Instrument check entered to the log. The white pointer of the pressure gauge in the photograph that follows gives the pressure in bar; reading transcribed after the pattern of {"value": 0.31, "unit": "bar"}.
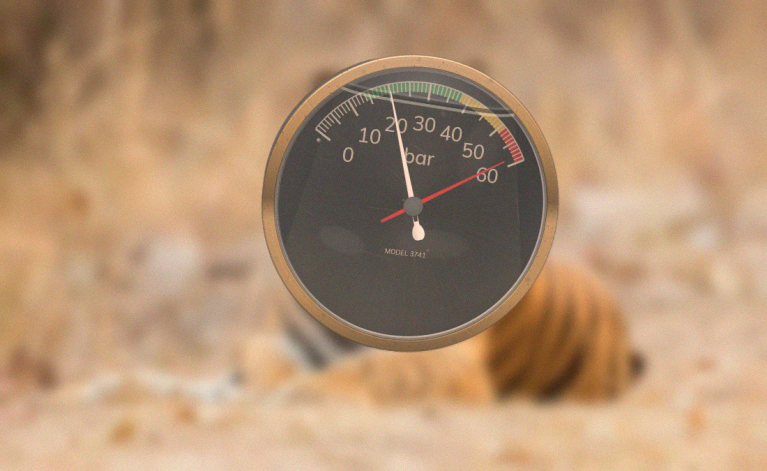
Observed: {"value": 20, "unit": "bar"}
